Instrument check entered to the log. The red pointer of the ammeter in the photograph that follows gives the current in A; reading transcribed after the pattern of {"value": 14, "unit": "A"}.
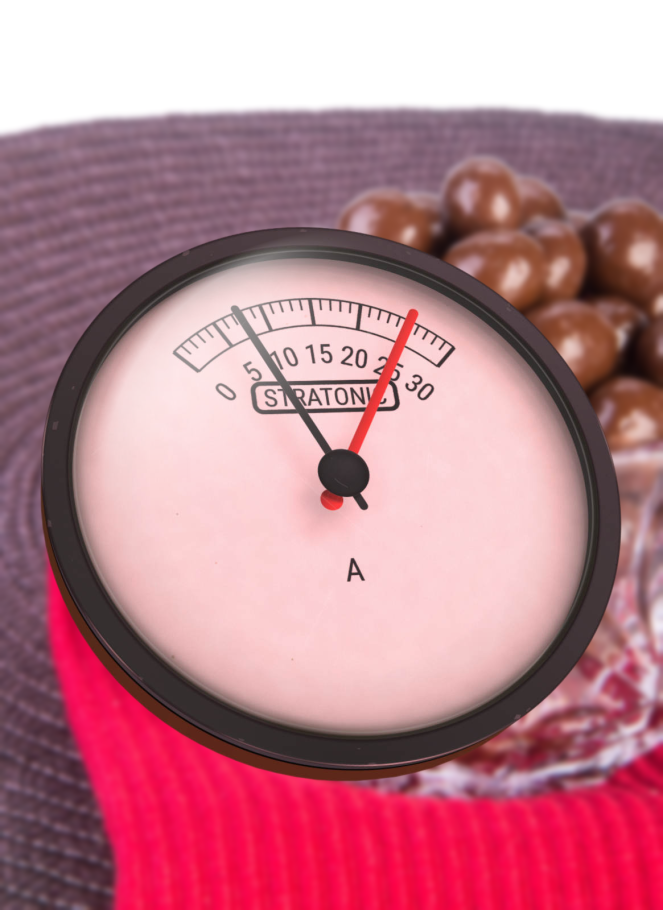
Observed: {"value": 25, "unit": "A"}
